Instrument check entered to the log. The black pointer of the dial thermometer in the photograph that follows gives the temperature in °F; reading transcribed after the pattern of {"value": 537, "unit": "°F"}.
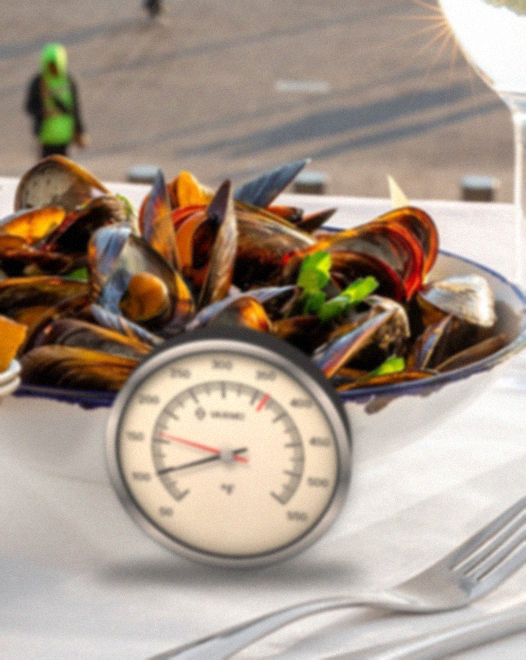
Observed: {"value": 100, "unit": "°F"}
